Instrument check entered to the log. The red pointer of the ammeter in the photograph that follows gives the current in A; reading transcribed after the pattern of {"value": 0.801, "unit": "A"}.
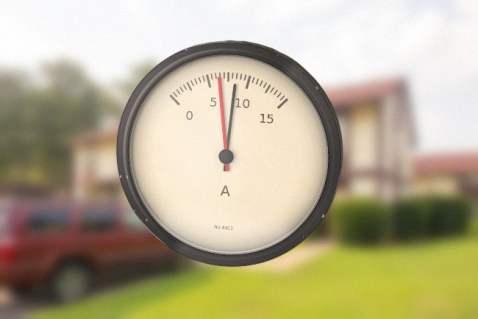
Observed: {"value": 6.5, "unit": "A"}
